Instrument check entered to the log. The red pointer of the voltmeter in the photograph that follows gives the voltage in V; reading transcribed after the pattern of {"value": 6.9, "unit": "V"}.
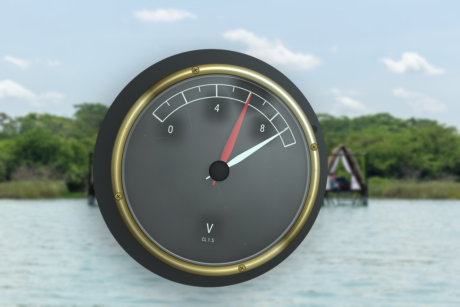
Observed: {"value": 6, "unit": "V"}
